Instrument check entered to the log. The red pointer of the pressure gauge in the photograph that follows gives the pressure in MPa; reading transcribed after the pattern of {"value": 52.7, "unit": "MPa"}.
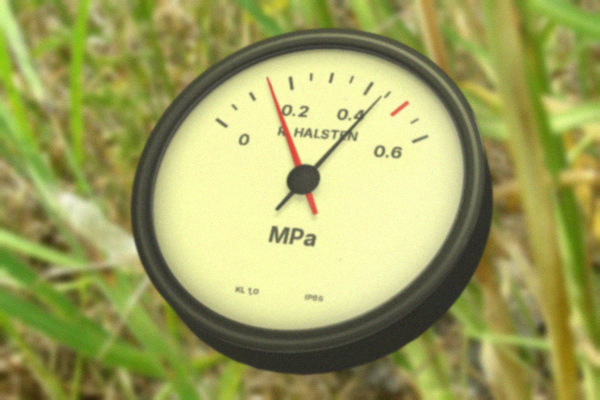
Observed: {"value": 0.15, "unit": "MPa"}
